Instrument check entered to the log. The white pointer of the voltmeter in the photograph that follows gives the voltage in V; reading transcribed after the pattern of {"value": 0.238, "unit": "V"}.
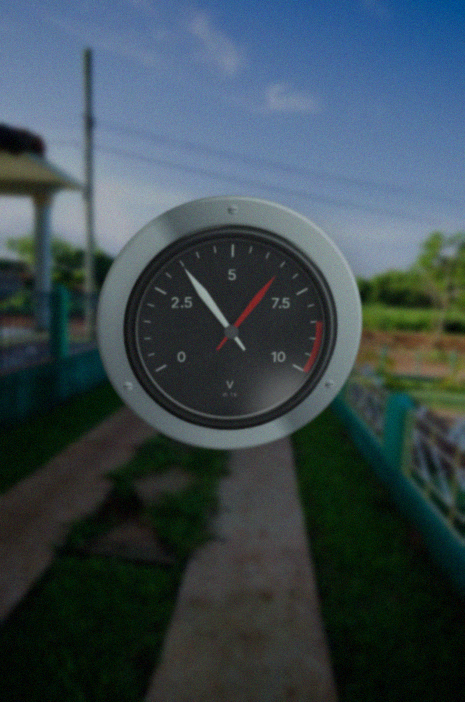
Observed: {"value": 3.5, "unit": "V"}
